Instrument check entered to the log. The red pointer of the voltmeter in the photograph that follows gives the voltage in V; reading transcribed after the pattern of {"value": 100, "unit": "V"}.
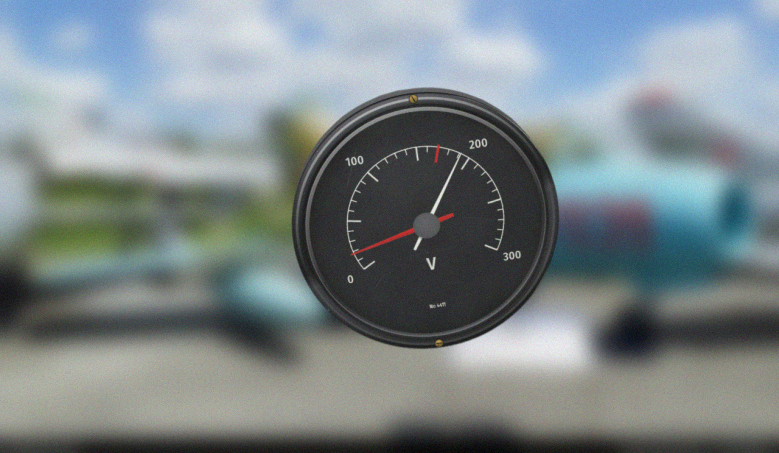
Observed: {"value": 20, "unit": "V"}
